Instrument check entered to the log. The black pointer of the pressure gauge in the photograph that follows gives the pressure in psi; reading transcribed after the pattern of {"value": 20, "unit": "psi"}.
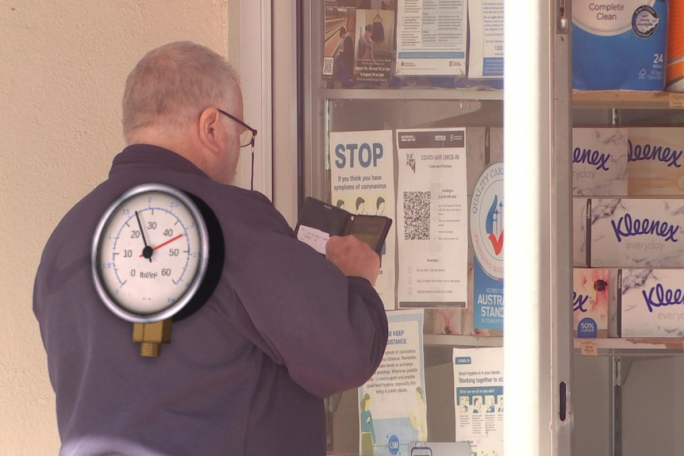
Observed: {"value": 25, "unit": "psi"}
